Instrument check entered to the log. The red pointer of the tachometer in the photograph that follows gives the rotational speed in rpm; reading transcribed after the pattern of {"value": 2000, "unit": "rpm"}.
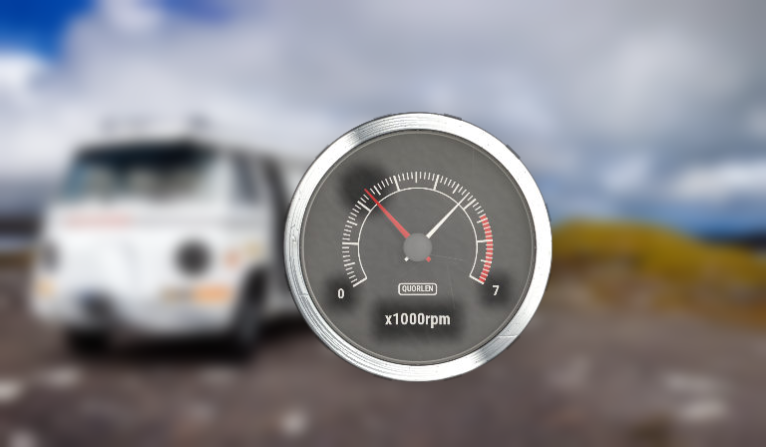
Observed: {"value": 2300, "unit": "rpm"}
